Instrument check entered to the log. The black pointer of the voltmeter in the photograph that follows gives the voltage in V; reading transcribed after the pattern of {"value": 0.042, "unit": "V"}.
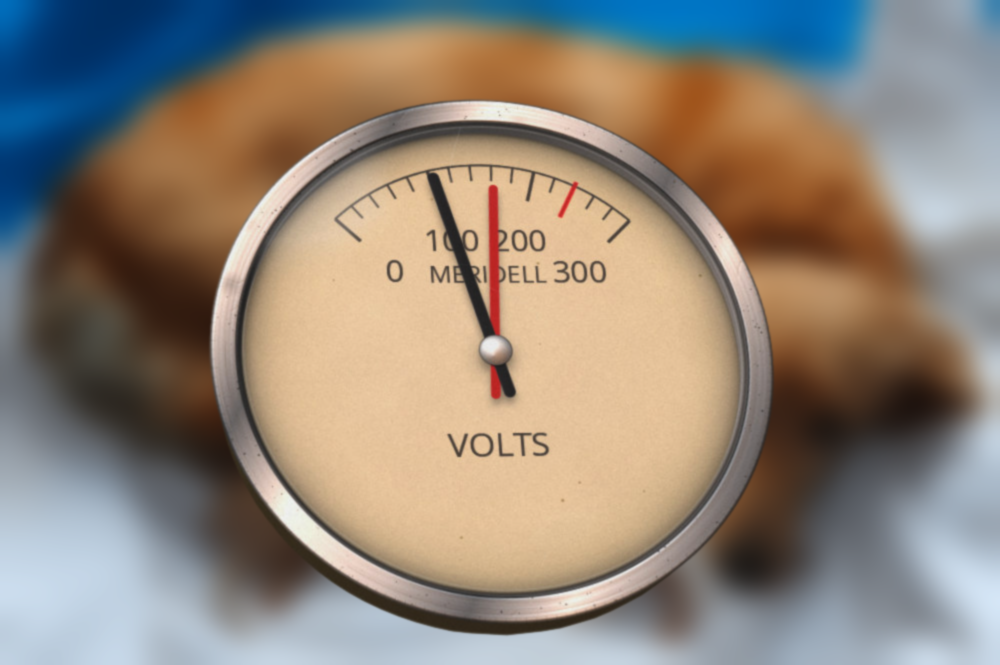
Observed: {"value": 100, "unit": "V"}
